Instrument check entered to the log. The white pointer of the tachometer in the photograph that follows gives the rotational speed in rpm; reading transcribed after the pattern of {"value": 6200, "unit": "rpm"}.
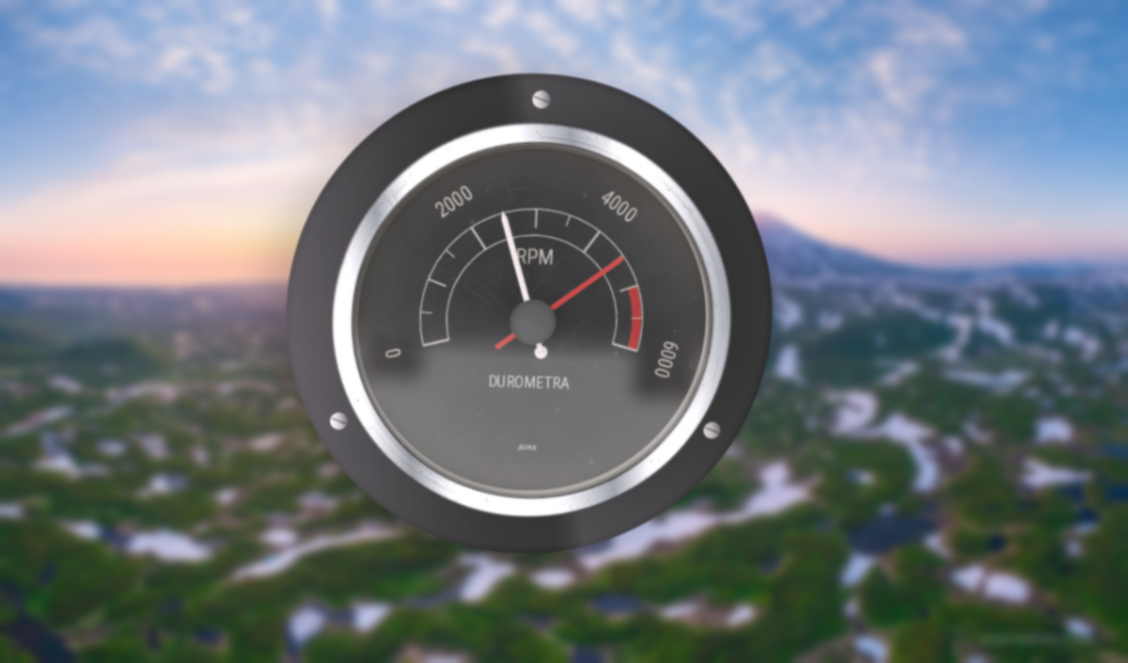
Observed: {"value": 2500, "unit": "rpm"}
